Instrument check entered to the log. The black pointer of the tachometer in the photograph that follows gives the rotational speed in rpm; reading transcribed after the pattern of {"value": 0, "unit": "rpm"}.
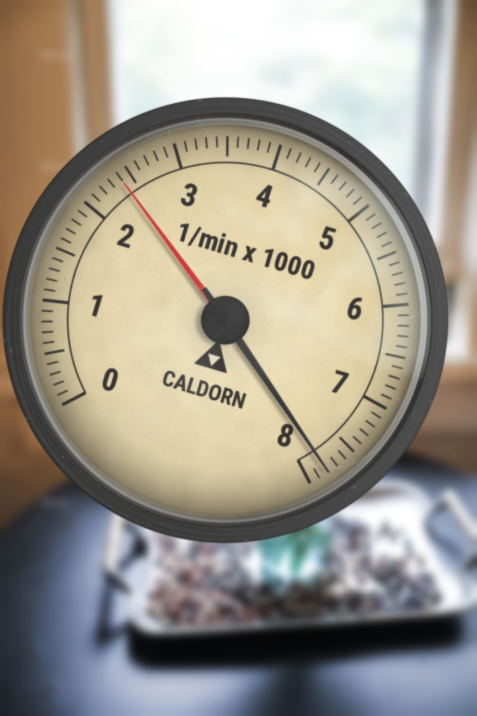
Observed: {"value": 7800, "unit": "rpm"}
